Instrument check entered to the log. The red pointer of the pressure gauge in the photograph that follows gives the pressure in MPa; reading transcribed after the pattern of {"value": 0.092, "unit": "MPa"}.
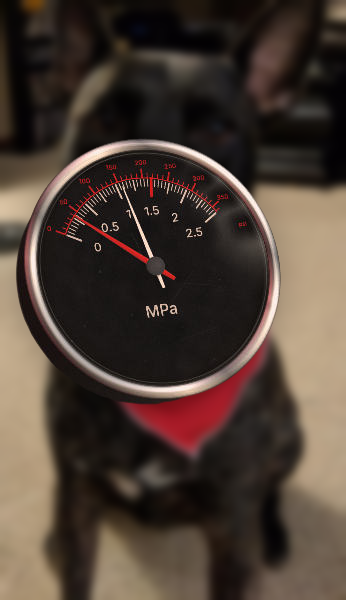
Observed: {"value": 0.25, "unit": "MPa"}
